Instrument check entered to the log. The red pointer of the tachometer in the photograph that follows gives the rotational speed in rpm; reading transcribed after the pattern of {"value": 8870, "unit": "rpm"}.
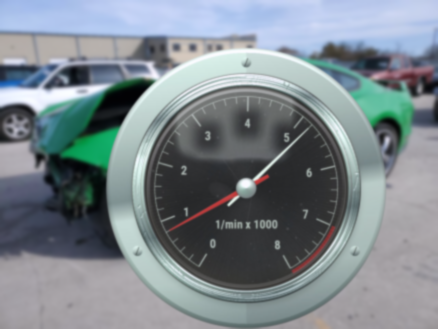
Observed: {"value": 800, "unit": "rpm"}
